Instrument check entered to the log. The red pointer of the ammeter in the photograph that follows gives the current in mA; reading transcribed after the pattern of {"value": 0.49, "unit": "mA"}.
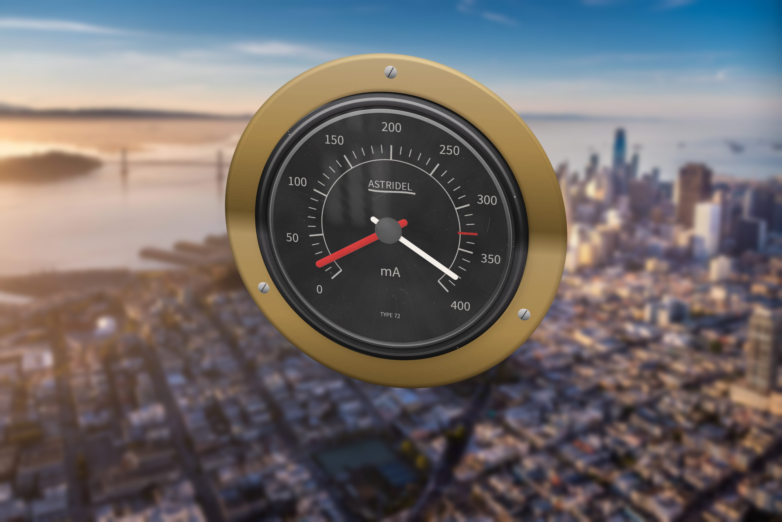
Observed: {"value": 20, "unit": "mA"}
